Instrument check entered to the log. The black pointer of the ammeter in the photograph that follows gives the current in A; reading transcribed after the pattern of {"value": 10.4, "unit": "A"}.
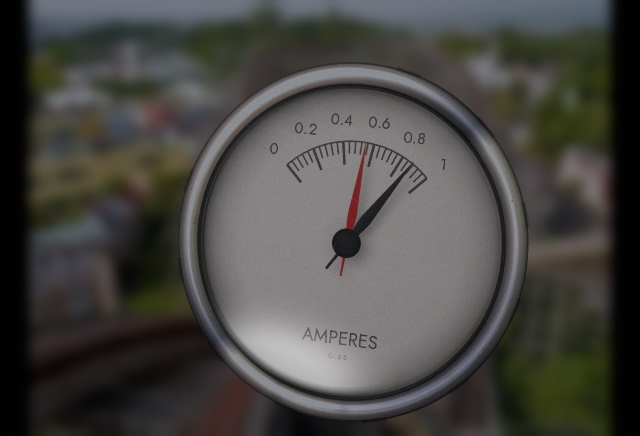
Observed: {"value": 0.88, "unit": "A"}
